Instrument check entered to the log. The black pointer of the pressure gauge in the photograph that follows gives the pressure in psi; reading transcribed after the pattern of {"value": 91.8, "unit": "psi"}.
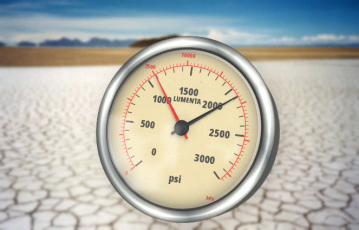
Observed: {"value": 2100, "unit": "psi"}
